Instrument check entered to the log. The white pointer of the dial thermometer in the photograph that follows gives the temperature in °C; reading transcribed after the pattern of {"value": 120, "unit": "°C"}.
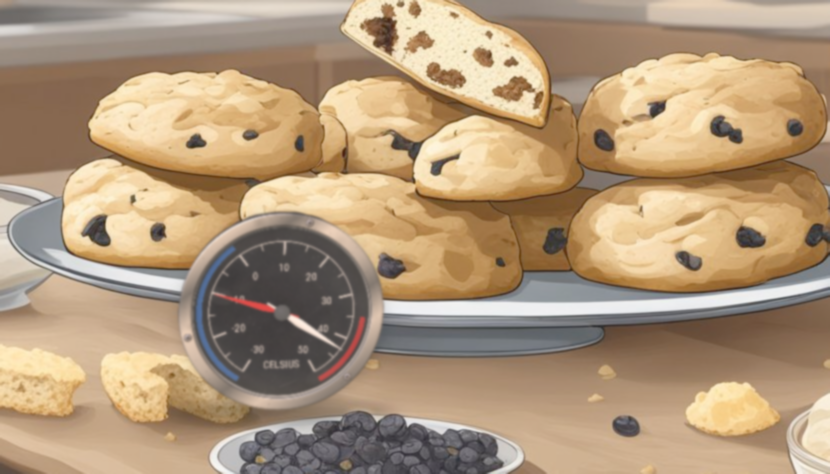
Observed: {"value": 42.5, "unit": "°C"}
